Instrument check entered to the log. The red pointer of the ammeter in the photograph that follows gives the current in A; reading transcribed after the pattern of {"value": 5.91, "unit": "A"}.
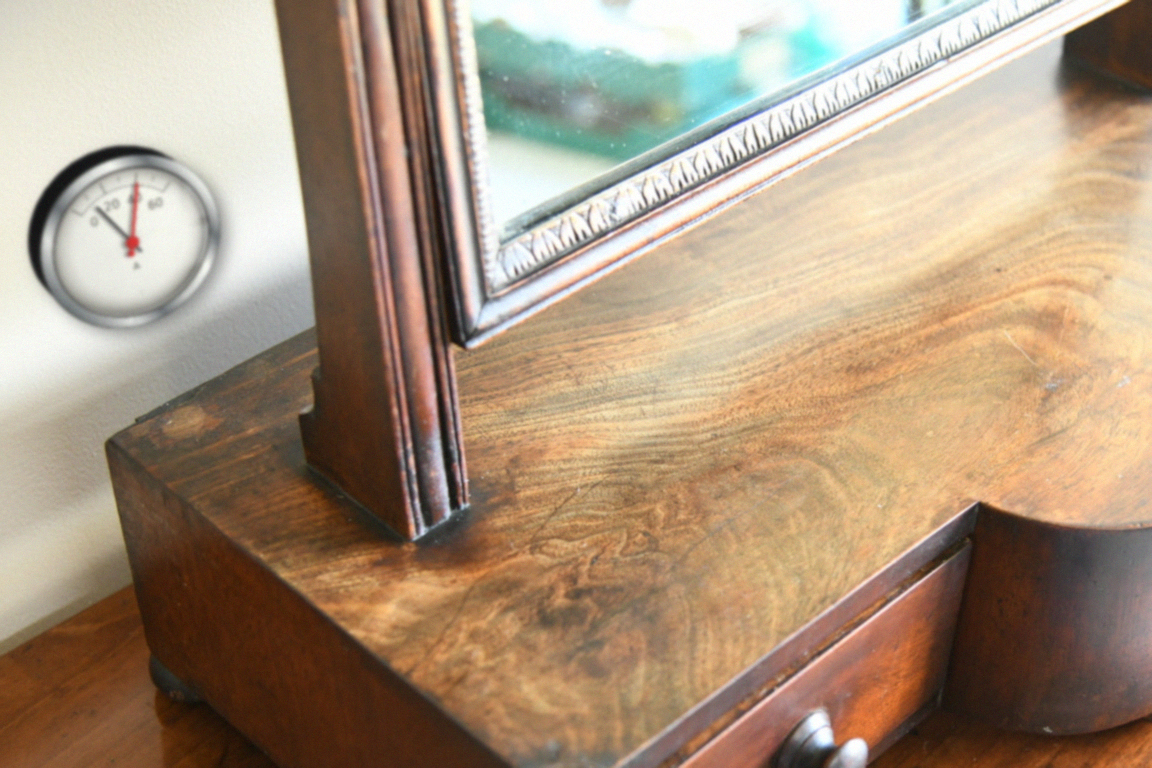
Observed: {"value": 40, "unit": "A"}
